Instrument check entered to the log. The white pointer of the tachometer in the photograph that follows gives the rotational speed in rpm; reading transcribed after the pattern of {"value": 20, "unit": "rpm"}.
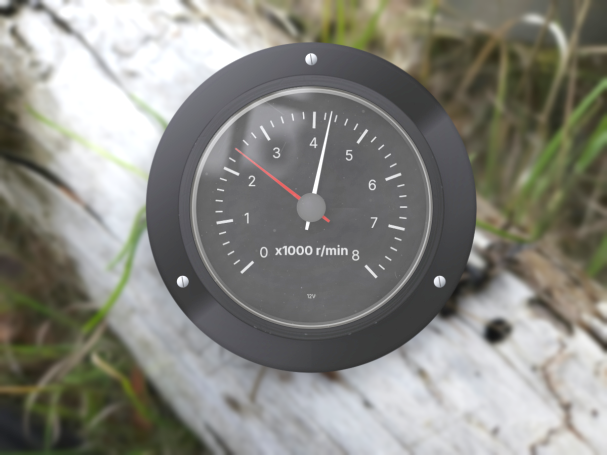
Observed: {"value": 4300, "unit": "rpm"}
